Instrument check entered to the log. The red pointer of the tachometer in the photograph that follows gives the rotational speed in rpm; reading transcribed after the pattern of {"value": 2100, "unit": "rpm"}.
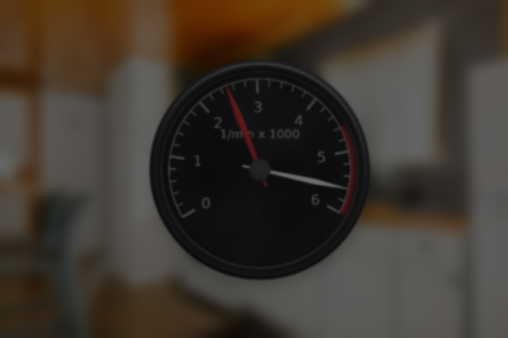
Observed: {"value": 2500, "unit": "rpm"}
